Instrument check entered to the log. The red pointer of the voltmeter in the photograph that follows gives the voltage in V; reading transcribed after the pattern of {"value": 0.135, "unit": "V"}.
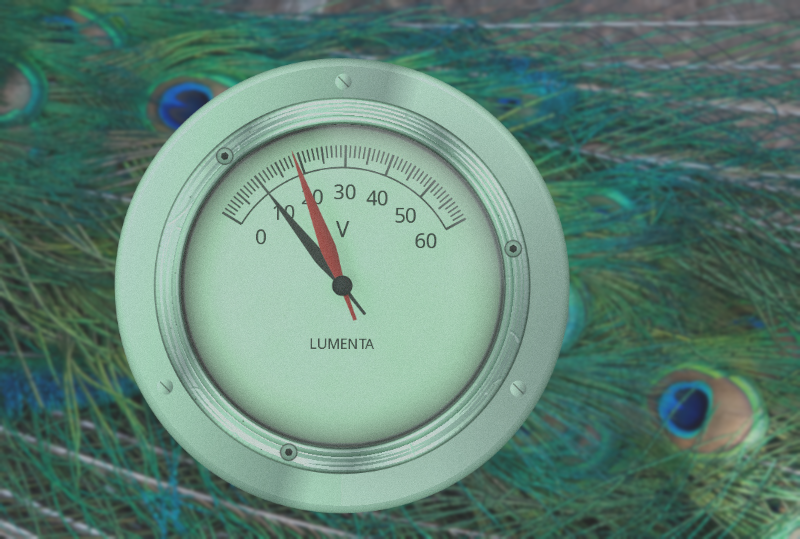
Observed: {"value": 19, "unit": "V"}
